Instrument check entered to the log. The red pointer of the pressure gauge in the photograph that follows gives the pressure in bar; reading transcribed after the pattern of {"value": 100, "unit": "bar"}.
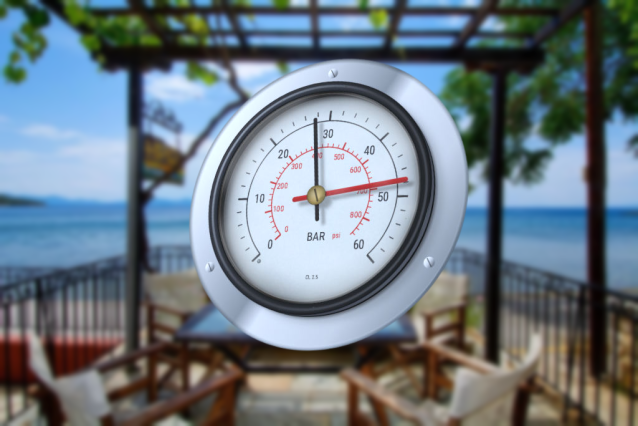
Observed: {"value": 48, "unit": "bar"}
